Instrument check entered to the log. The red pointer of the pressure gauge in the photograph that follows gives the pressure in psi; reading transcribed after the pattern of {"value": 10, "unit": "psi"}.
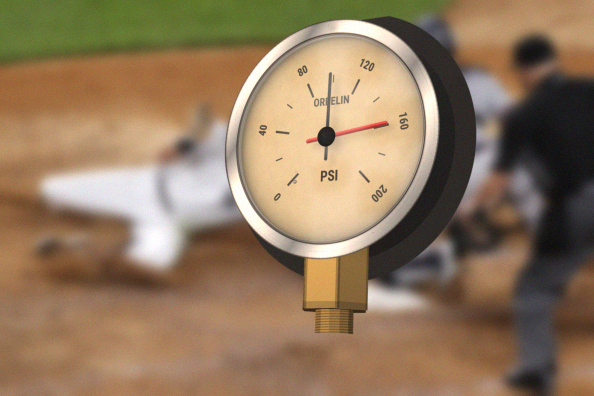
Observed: {"value": 160, "unit": "psi"}
